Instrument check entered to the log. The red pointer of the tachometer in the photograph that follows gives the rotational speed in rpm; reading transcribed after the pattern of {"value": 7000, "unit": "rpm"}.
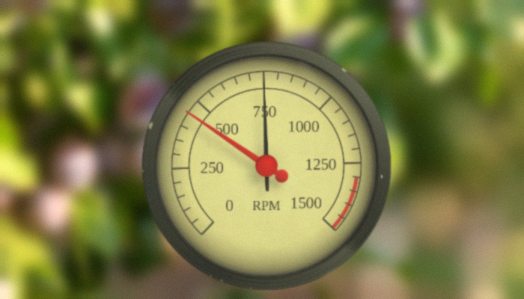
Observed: {"value": 450, "unit": "rpm"}
